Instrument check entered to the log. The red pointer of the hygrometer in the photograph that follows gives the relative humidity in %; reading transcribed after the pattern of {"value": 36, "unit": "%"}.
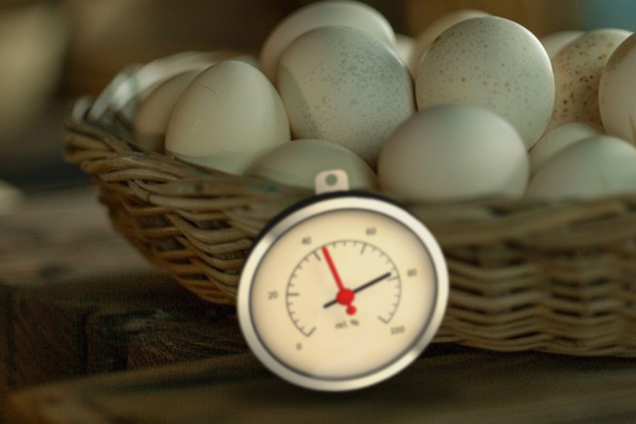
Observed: {"value": 44, "unit": "%"}
